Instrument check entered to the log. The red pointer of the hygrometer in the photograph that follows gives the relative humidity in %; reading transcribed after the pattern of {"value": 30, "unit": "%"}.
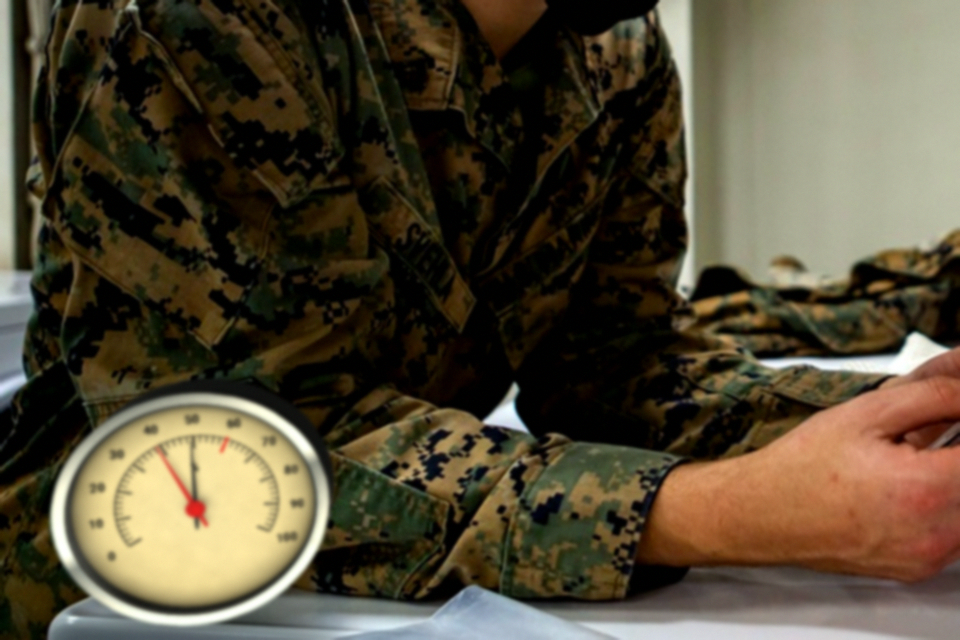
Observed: {"value": 40, "unit": "%"}
